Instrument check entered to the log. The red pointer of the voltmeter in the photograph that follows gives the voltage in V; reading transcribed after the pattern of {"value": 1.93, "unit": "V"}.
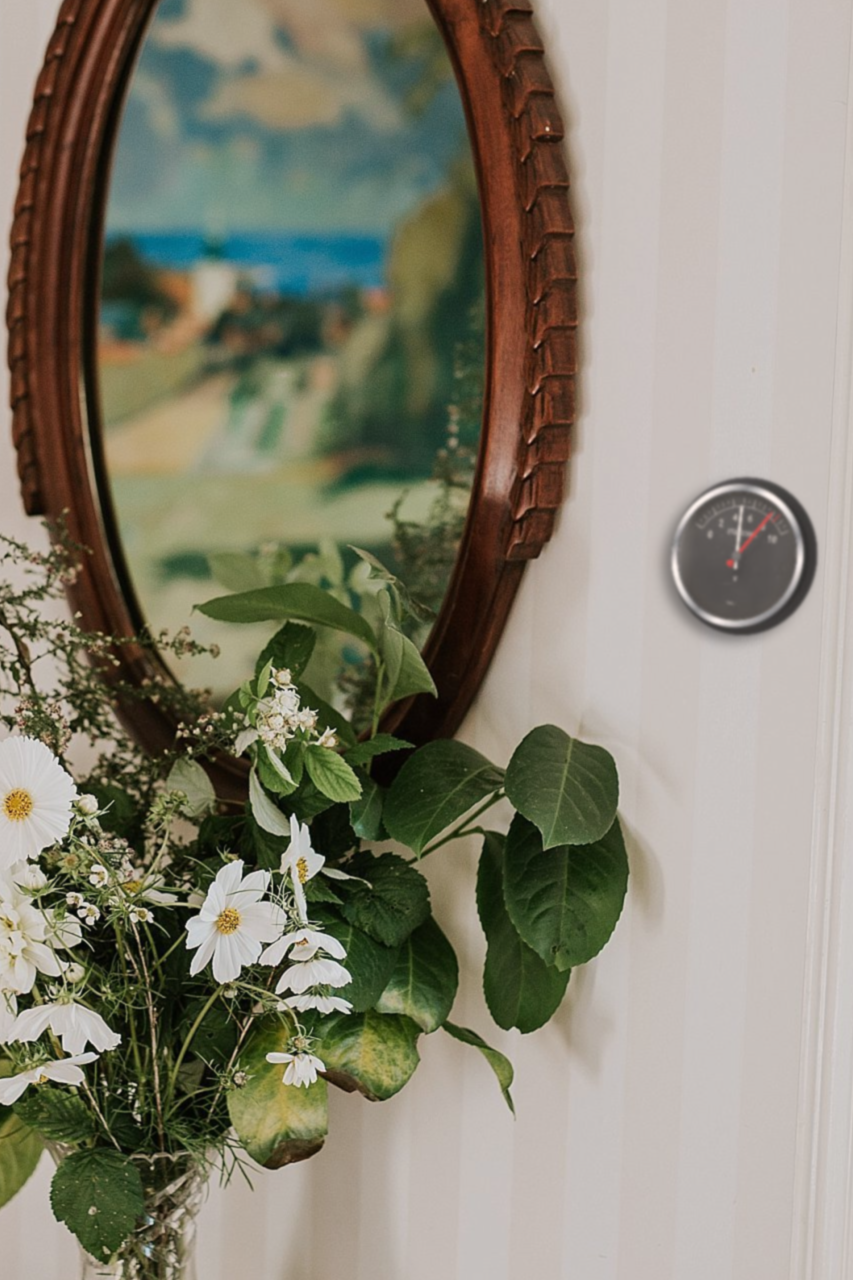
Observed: {"value": 8, "unit": "V"}
